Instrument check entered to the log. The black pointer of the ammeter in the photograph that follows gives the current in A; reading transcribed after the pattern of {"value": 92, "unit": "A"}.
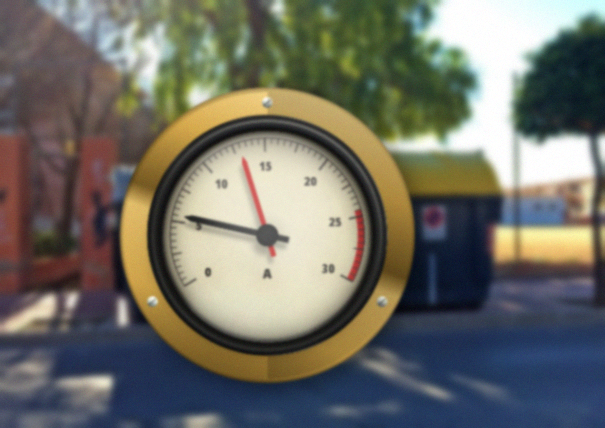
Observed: {"value": 5.5, "unit": "A"}
